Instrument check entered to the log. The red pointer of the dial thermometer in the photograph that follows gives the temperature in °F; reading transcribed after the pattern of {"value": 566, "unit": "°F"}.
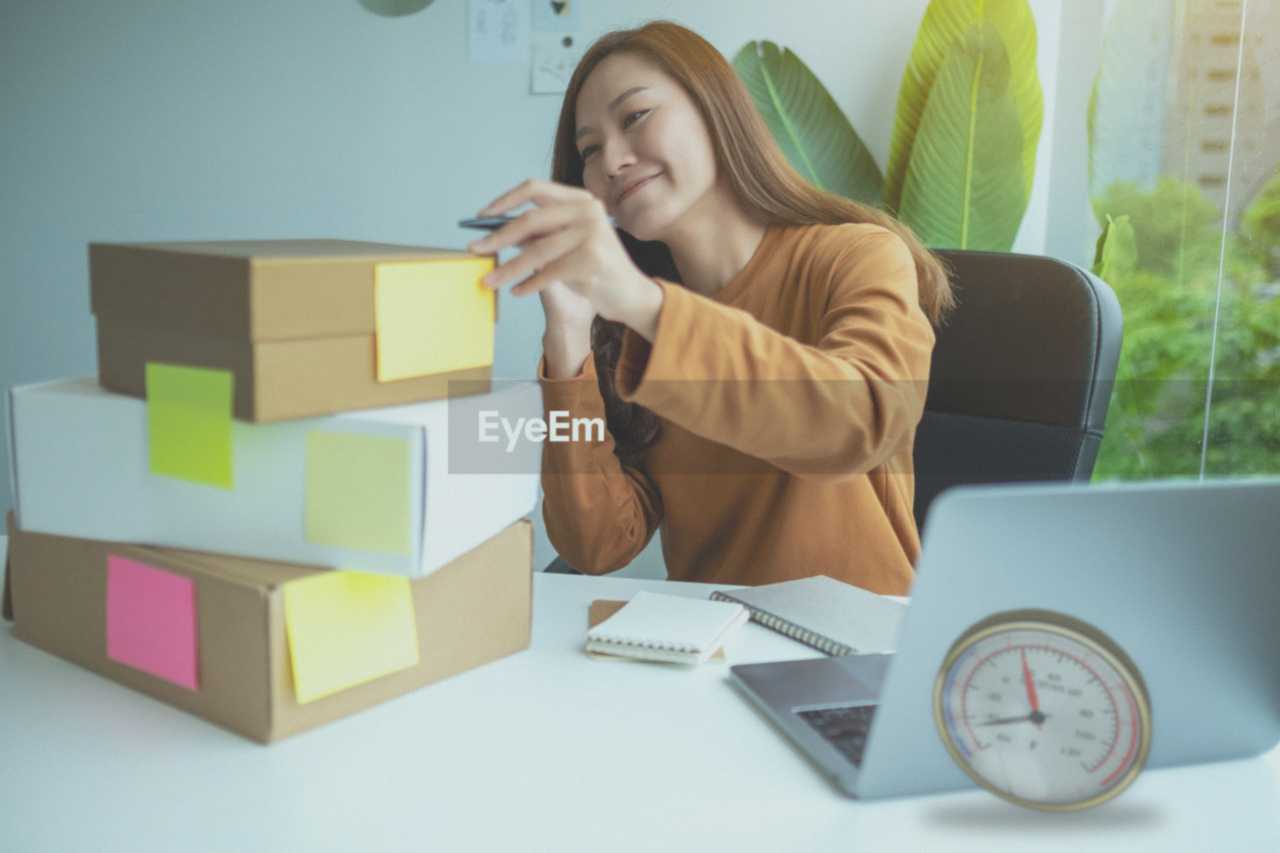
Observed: {"value": 20, "unit": "°F"}
